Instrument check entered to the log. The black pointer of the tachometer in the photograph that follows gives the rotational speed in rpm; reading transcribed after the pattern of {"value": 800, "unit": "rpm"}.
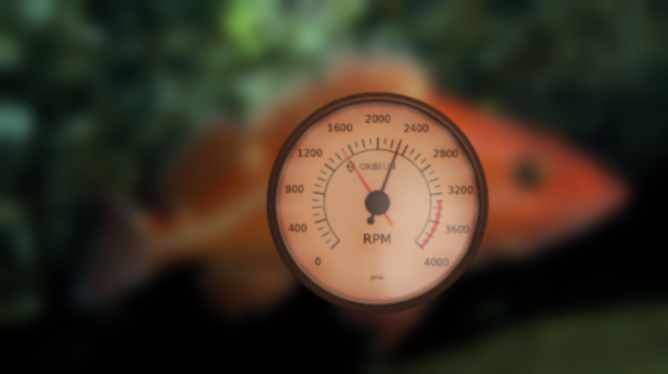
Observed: {"value": 2300, "unit": "rpm"}
